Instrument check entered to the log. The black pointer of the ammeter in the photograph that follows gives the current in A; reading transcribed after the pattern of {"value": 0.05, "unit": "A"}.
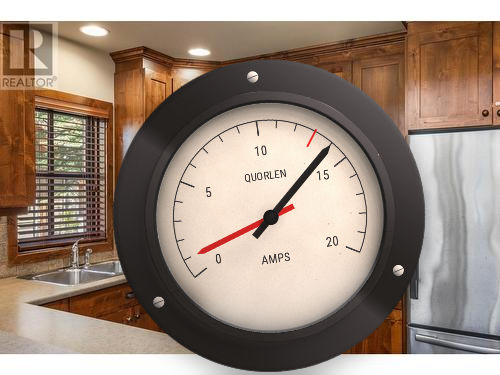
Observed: {"value": 14, "unit": "A"}
